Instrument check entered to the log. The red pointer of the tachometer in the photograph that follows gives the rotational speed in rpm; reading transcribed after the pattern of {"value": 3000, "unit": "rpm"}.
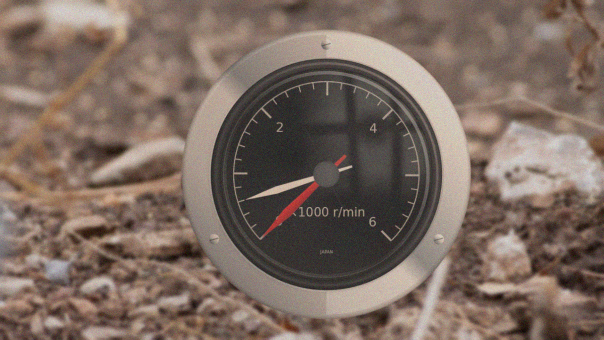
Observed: {"value": 0, "unit": "rpm"}
